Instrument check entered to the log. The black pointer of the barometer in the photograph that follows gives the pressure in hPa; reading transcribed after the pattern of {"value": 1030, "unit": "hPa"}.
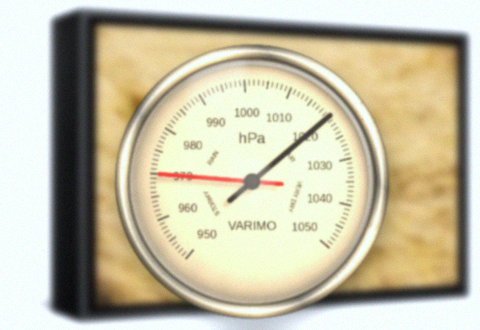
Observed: {"value": 1020, "unit": "hPa"}
